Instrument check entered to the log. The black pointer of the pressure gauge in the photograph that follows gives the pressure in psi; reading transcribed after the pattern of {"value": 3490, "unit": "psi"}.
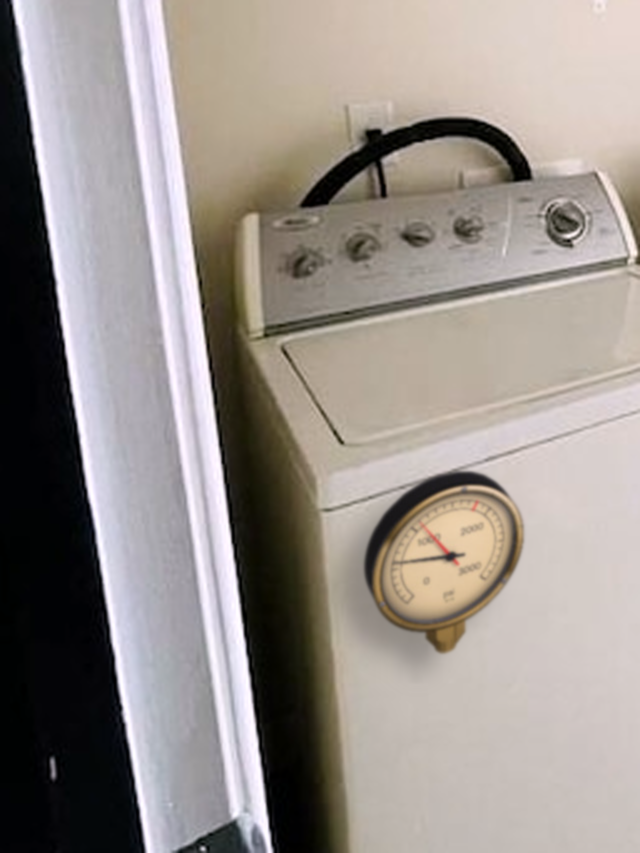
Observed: {"value": 600, "unit": "psi"}
